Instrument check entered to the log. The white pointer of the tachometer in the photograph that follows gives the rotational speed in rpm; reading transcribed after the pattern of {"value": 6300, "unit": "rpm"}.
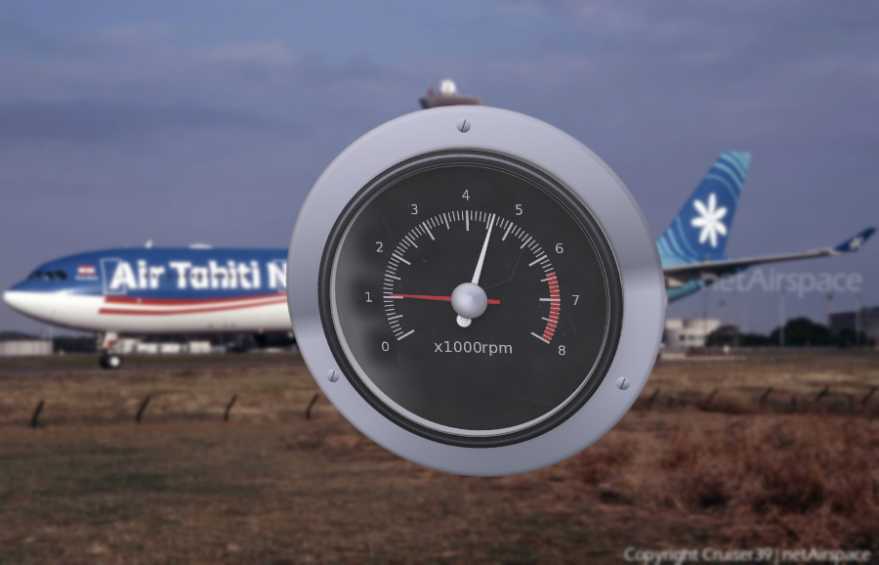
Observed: {"value": 4600, "unit": "rpm"}
